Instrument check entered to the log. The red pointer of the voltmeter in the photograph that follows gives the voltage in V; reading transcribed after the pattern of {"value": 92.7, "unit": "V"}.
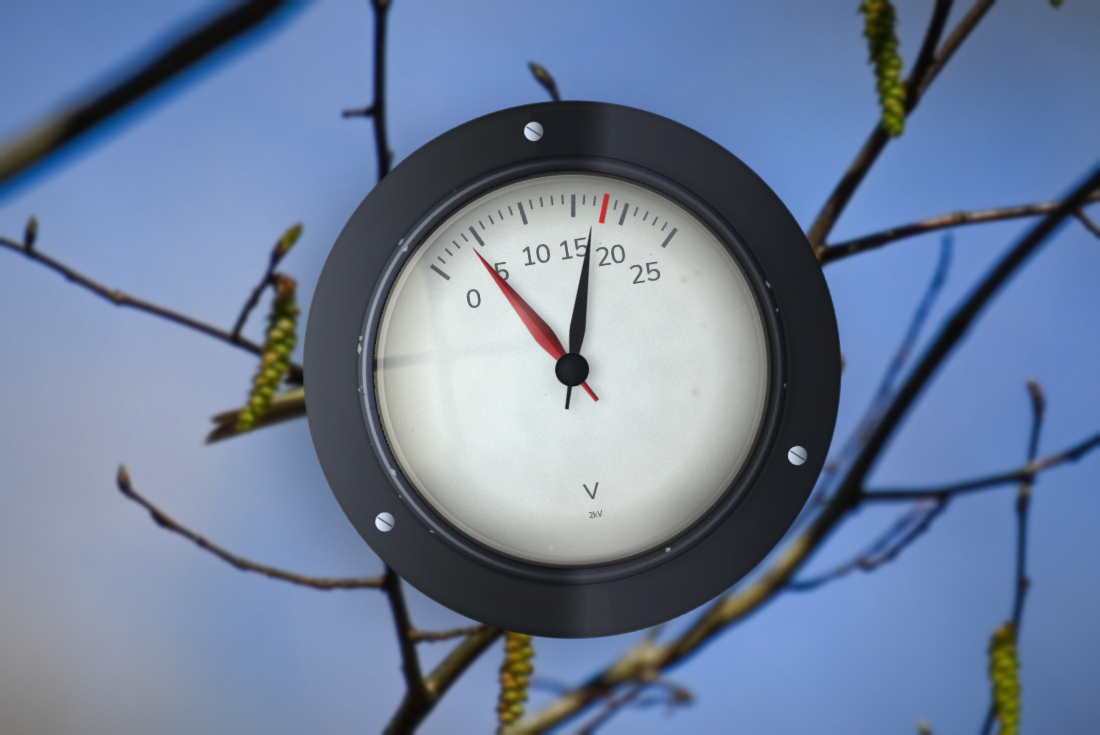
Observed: {"value": 4, "unit": "V"}
